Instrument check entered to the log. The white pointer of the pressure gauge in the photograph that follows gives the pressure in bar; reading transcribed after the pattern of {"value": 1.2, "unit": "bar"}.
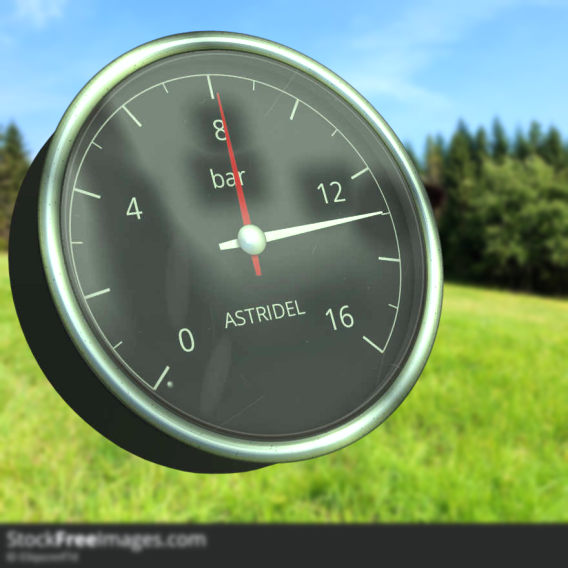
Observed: {"value": 13, "unit": "bar"}
